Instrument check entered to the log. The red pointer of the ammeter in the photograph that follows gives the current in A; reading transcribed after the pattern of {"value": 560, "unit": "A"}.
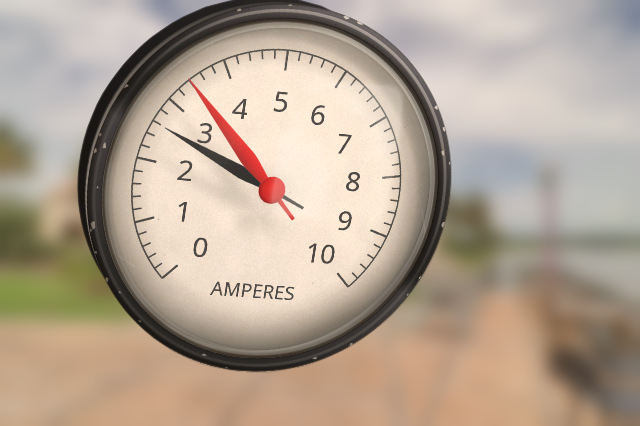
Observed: {"value": 3.4, "unit": "A"}
